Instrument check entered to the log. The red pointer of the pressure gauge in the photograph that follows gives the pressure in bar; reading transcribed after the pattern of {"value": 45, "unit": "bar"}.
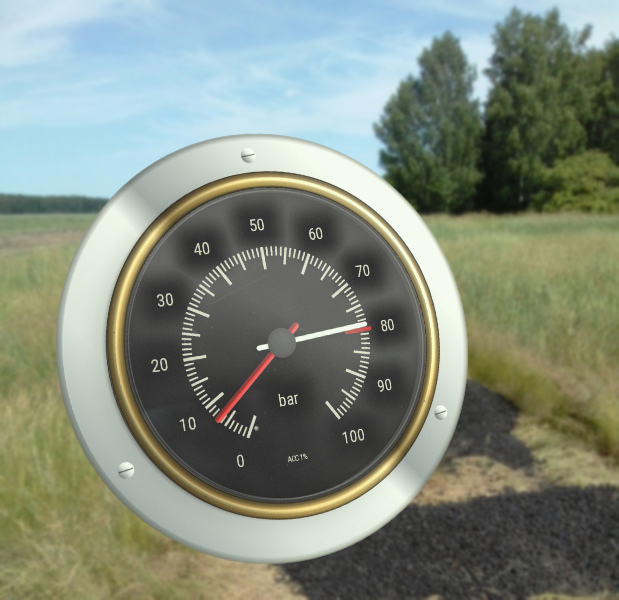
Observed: {"value": 7, "unit": "bar"}
